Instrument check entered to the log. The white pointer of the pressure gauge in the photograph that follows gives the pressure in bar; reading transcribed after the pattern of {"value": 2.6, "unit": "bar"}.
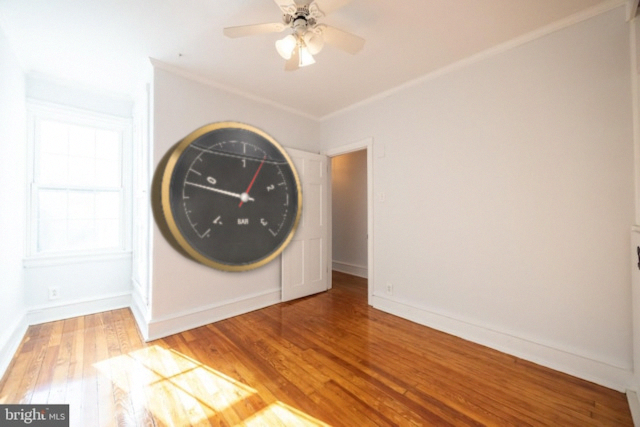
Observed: {"value": -0.2, "unit": "bar"}
